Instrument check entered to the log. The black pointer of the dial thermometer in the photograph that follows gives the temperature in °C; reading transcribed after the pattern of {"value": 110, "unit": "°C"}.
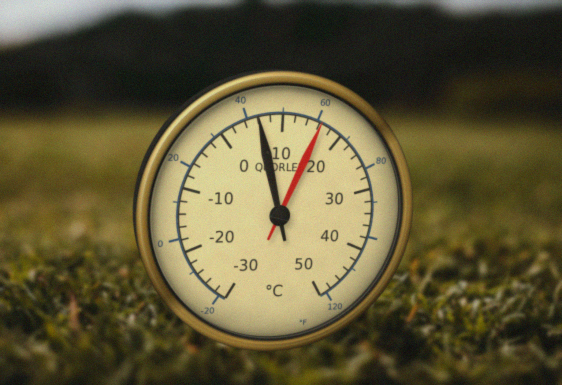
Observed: {"value": 6, "unit": "°C"}
